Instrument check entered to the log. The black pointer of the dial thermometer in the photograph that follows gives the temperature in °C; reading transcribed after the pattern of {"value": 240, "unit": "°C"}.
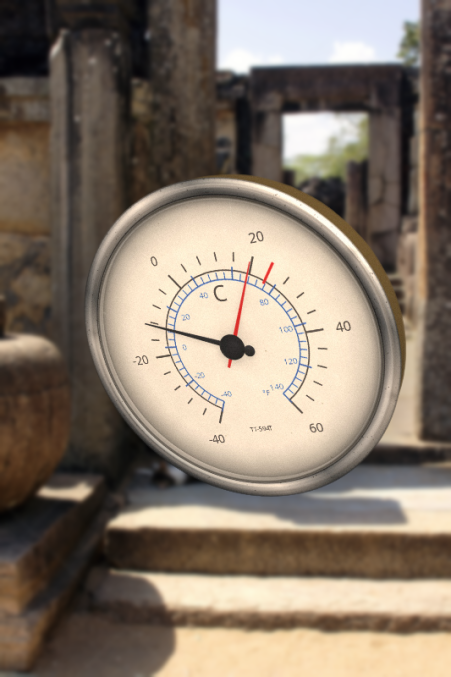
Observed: {"value": -12, "unit": "°C"}
